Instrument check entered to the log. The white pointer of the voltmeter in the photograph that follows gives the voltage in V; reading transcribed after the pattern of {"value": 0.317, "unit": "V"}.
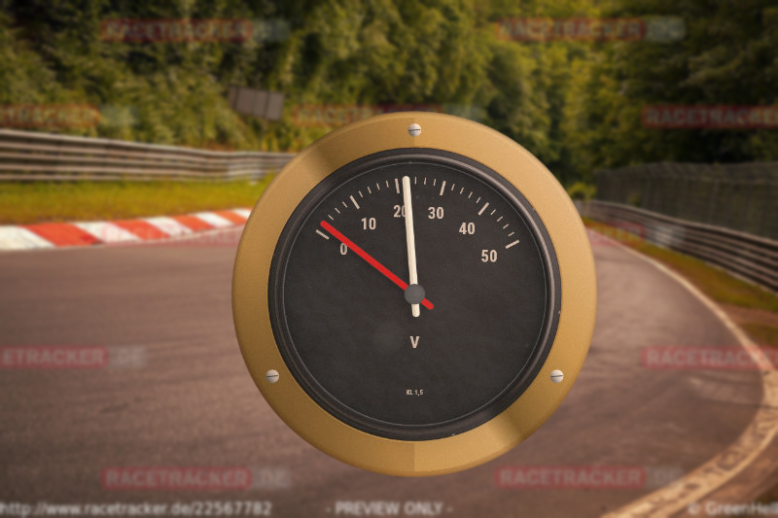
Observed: {"value": 22, "unit": "V"}
